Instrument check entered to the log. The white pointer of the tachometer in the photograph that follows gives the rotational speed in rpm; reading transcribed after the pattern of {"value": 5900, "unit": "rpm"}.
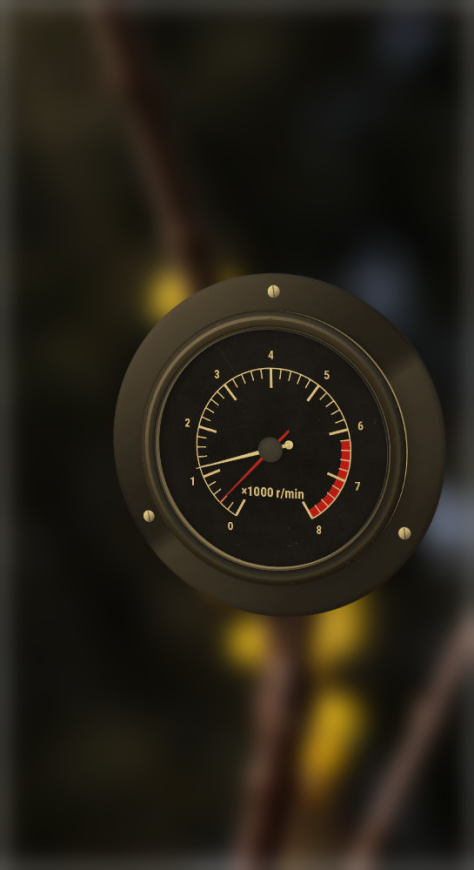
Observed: {"value": 1200, "unit": "rpm"}
